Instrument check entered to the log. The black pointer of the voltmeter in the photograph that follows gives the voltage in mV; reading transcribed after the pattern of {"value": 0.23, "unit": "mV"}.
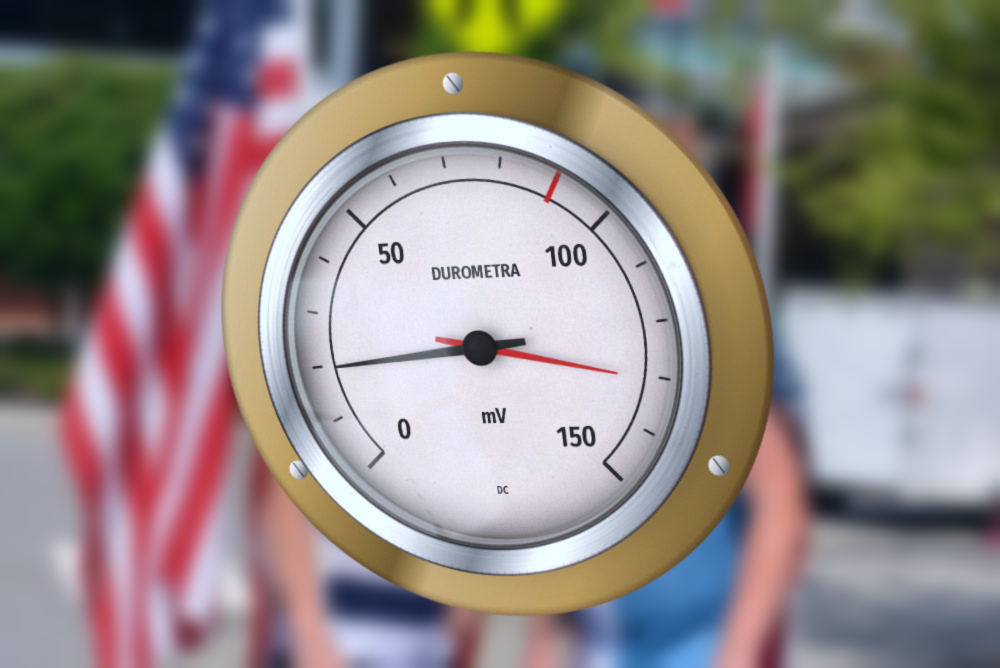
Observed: {"value": 20, "unit": "mV"}
